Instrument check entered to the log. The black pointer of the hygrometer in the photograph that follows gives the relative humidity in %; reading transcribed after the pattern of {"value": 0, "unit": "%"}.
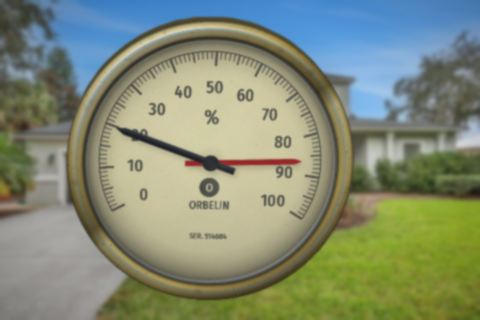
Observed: {"value": 20, "unit": "%"}
